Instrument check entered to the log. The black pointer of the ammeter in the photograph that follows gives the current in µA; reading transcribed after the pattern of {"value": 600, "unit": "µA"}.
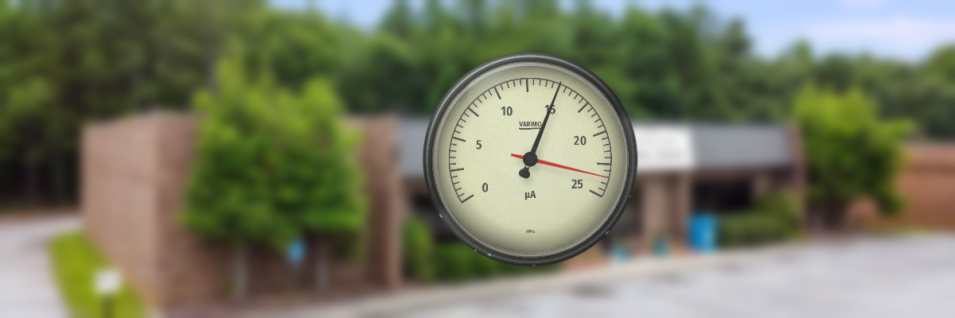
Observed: {"value": 15, "unit": "µA"}
